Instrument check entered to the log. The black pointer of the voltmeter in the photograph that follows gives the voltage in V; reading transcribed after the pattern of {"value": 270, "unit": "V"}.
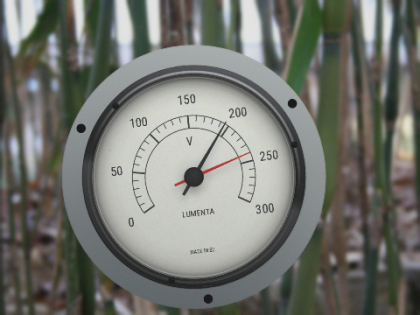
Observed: {"value": 195, "unit": "V"}
